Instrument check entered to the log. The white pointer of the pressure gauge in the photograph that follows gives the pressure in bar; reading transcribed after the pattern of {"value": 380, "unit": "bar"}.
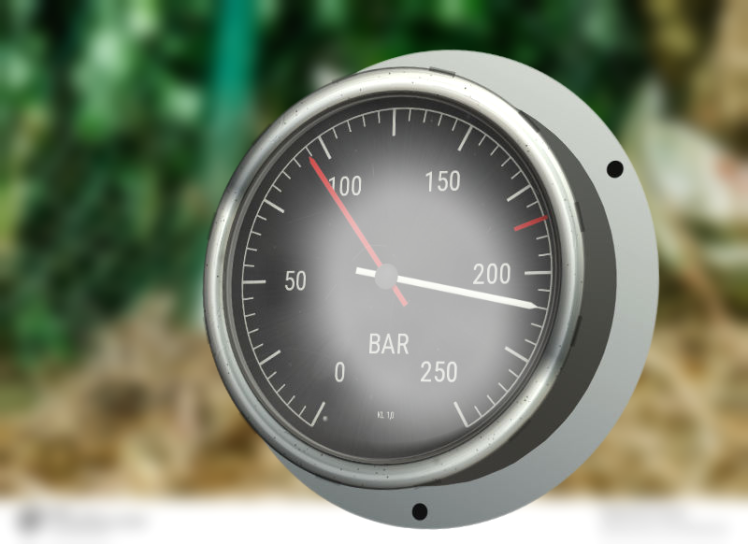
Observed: {"value": 210, "unit": "bar"}
